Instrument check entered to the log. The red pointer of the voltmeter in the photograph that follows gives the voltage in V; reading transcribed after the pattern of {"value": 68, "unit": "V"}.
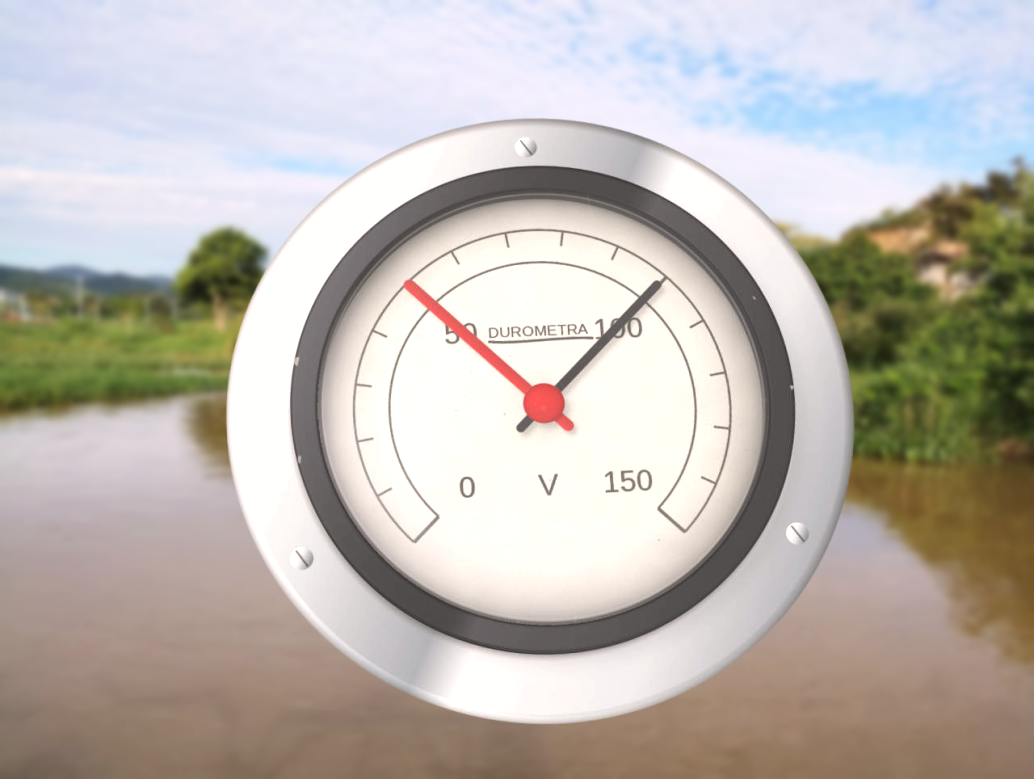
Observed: {"value": 50, "unit": "V"}
